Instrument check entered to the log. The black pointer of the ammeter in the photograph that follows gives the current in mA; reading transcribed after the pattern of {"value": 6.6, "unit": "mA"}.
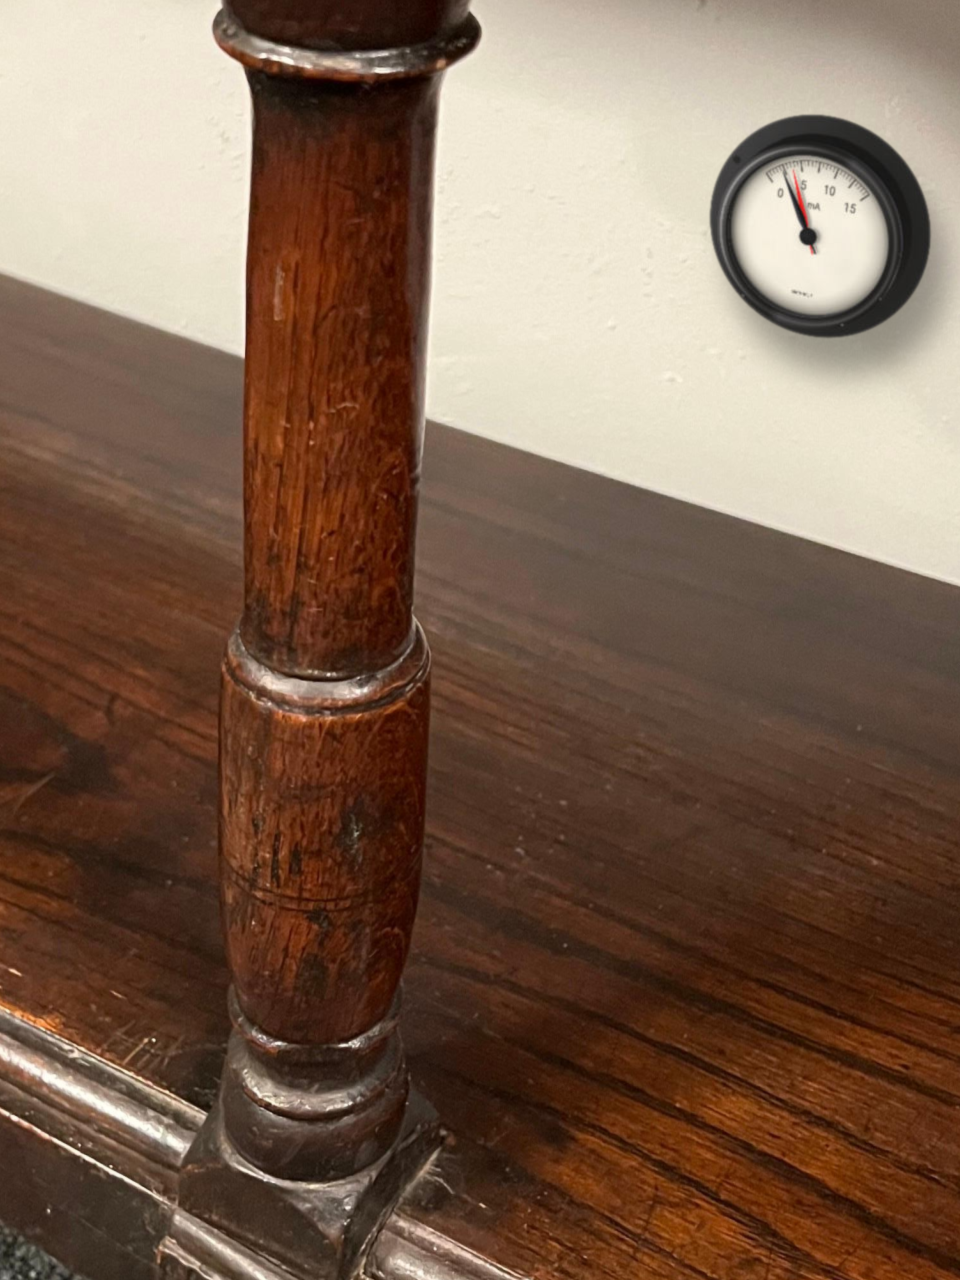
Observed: {"value": 2.5, "unit": "mA"}
